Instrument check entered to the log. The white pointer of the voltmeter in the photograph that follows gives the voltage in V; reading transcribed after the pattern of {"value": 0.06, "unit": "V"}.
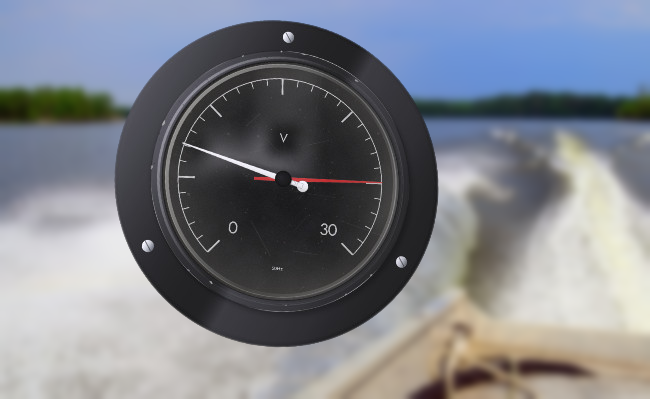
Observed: {"value": 7, "unit": "V"}
